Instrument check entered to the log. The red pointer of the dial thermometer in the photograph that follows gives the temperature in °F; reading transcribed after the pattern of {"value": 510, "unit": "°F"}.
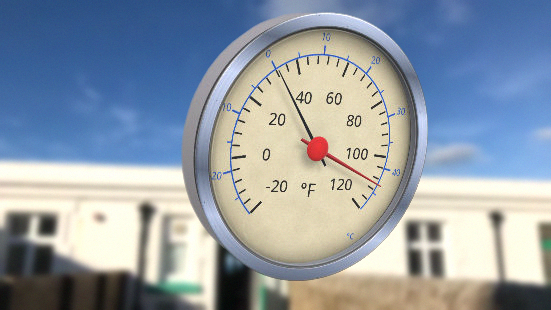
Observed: {"value": 110, "unit": "°F"}
